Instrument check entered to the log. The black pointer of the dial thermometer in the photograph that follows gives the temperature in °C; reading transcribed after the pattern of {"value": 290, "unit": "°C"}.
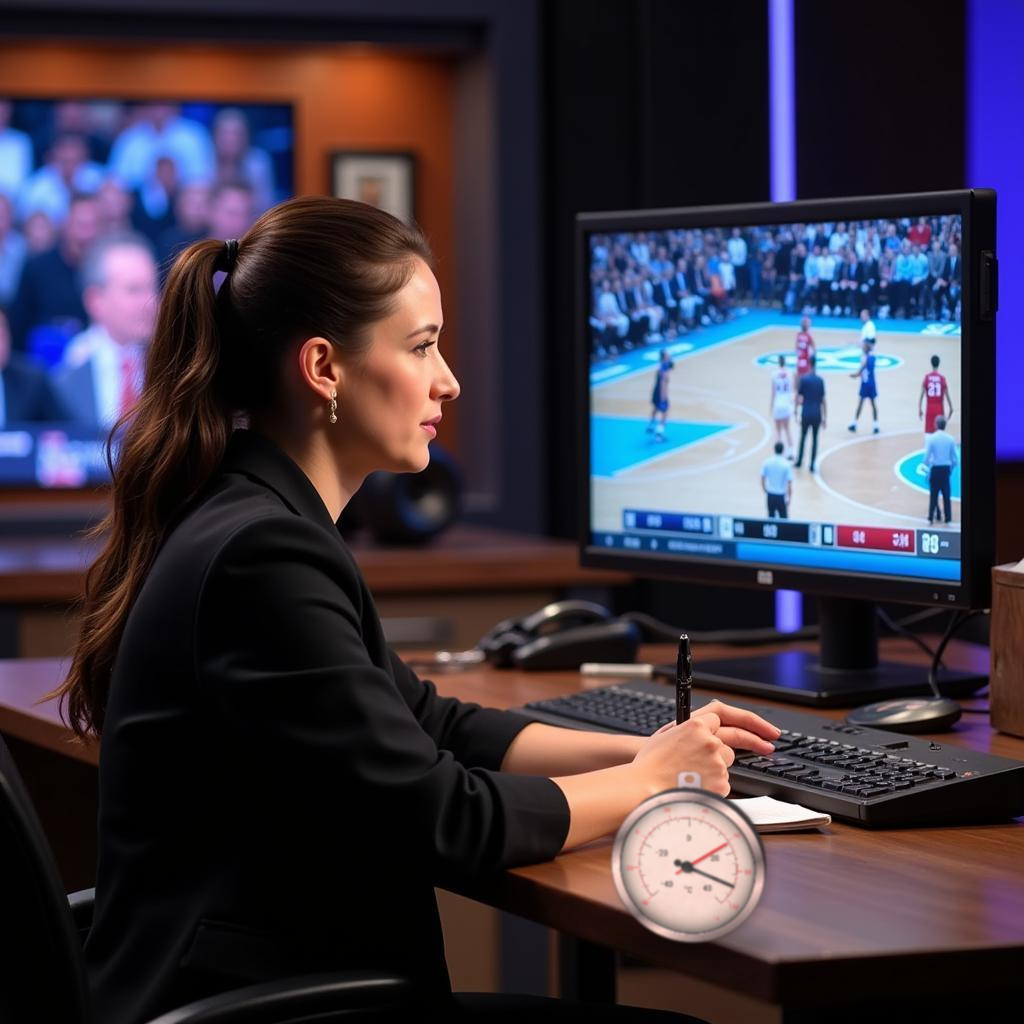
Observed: {"value": 32, "unit": "°C"}
